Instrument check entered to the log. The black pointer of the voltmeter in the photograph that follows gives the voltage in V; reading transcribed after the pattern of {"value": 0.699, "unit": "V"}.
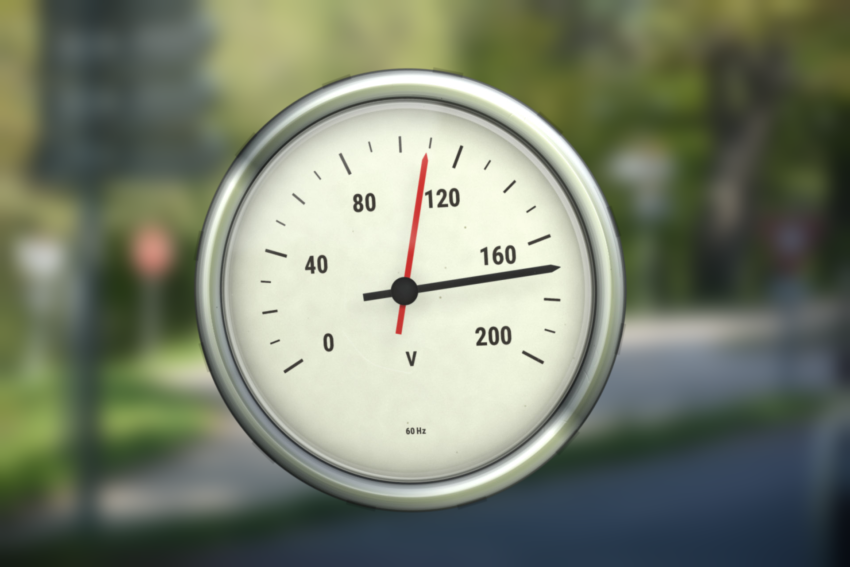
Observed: {"value": 170, "unit": "V"}
